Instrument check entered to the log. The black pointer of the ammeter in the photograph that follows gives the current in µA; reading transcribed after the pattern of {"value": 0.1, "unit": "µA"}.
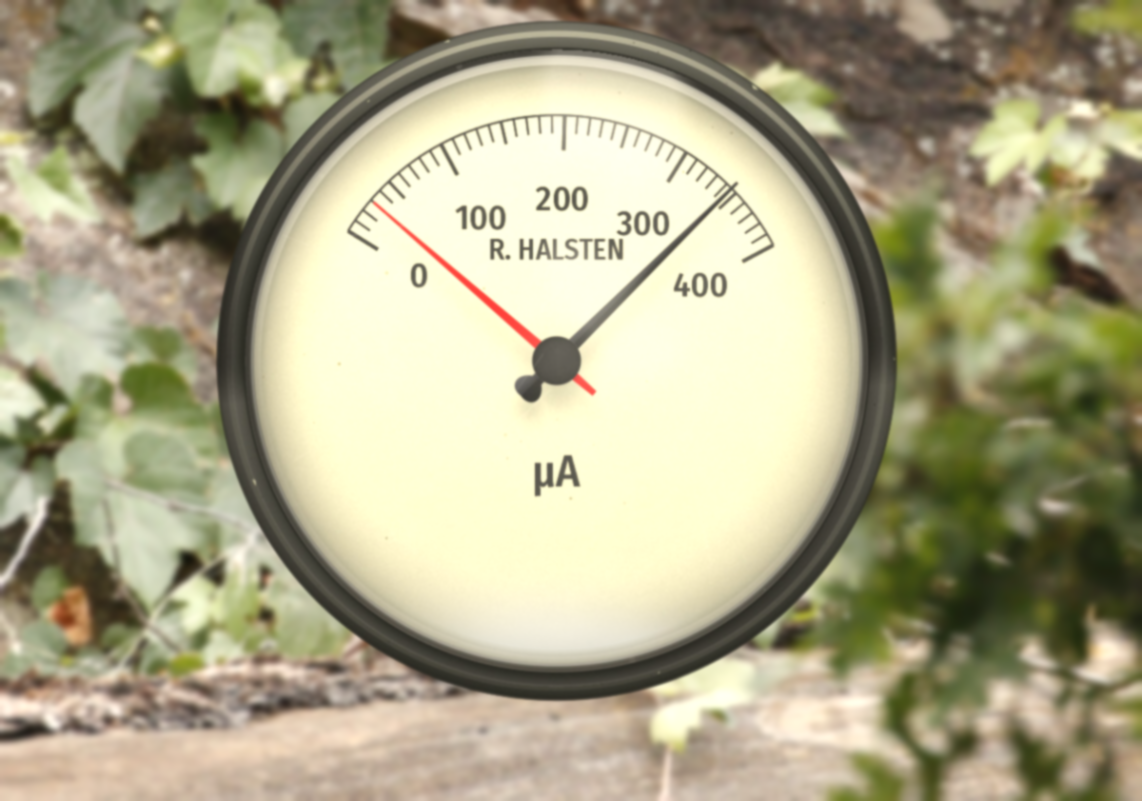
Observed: {"value": 345, "unit": "µA"}
